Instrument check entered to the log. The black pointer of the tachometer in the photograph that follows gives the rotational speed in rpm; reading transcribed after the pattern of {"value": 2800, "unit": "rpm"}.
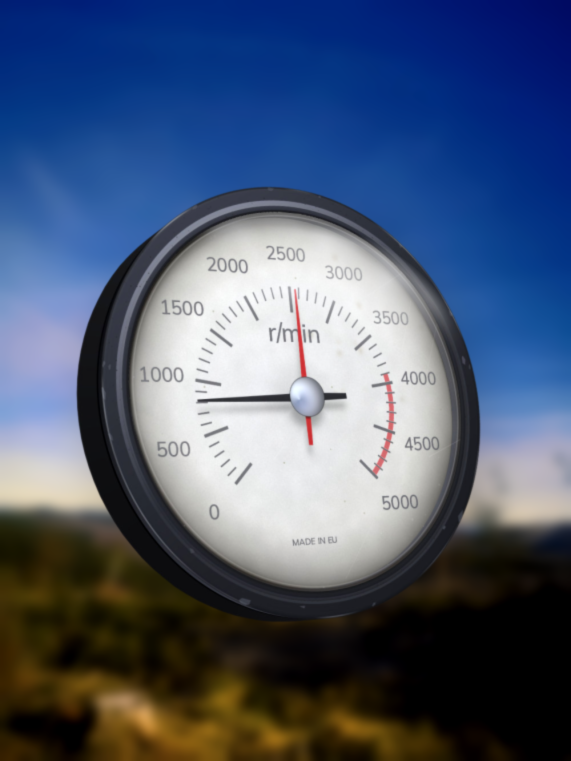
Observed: {"value": 800, "unit": "rpm"}
